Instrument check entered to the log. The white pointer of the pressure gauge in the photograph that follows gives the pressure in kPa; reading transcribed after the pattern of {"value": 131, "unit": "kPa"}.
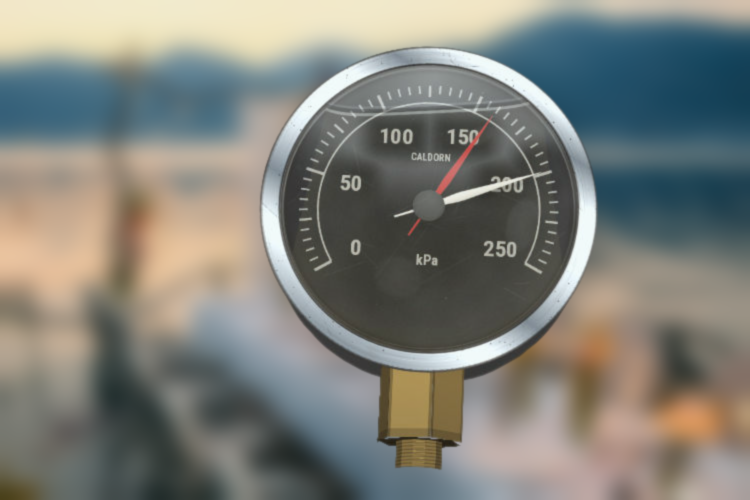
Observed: {"value": 200, "unit": "kPa"}
